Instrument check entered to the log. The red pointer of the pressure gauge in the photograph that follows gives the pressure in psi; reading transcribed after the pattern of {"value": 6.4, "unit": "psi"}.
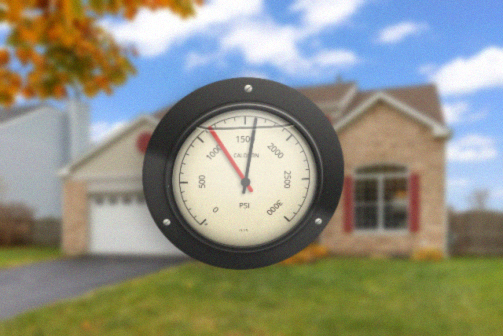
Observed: {"value": 1150, "unit": "psi"}
